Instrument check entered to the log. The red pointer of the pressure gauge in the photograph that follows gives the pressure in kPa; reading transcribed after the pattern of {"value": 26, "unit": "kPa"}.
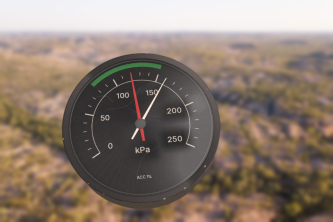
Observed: {"value": 120, "unit": "kPa"}
